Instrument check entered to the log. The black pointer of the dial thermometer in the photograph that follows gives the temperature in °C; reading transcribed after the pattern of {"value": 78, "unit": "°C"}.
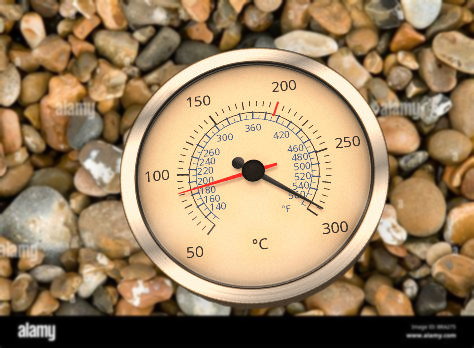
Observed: {"value": 295, "unit": "°C"}
